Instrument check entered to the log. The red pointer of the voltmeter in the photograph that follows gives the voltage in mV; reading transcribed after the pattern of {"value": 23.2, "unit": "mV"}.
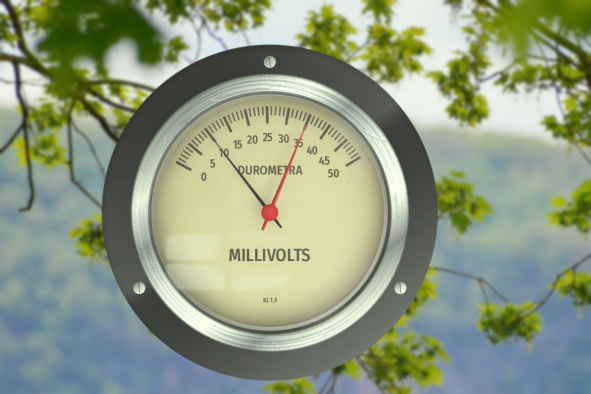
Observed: {"value": 35, "unit": "mV"}
